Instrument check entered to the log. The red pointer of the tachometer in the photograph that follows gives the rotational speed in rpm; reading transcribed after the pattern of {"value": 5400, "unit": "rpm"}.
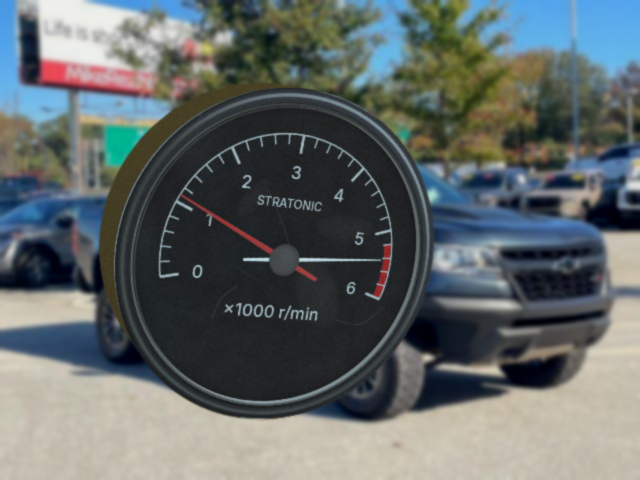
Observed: {"value": 1100, "unit": "rpm"}
